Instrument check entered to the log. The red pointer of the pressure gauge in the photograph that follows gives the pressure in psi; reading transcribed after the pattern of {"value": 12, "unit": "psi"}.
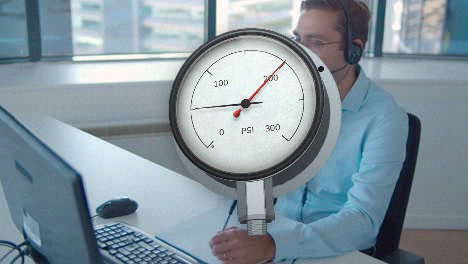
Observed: {"value": 200, "unit": "psi"}
